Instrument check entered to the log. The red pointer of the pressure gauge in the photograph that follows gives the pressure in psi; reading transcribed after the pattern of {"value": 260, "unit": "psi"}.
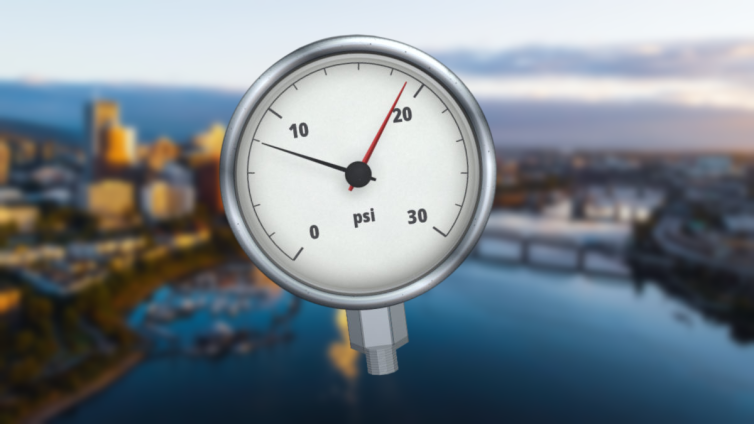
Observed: {"value": 19, "unit": "psi"}
